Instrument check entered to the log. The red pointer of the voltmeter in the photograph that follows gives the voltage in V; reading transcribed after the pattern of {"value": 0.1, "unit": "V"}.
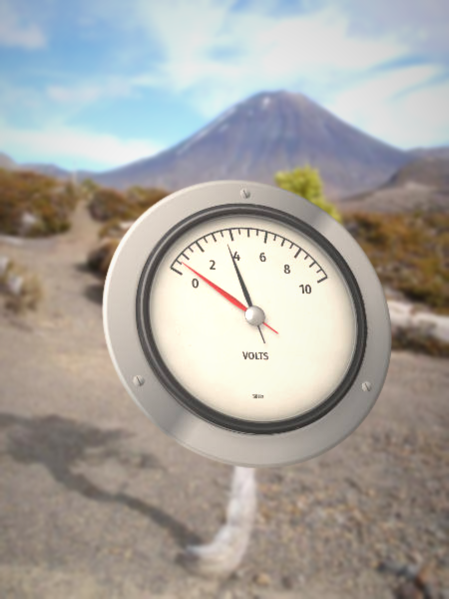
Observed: {"value": 0.5, "unit": "V"}
